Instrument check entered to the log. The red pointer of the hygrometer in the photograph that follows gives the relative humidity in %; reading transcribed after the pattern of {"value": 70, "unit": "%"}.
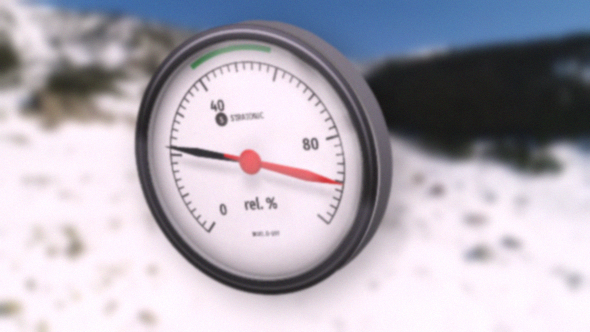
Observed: {"value": 90, "unit": "%"}
